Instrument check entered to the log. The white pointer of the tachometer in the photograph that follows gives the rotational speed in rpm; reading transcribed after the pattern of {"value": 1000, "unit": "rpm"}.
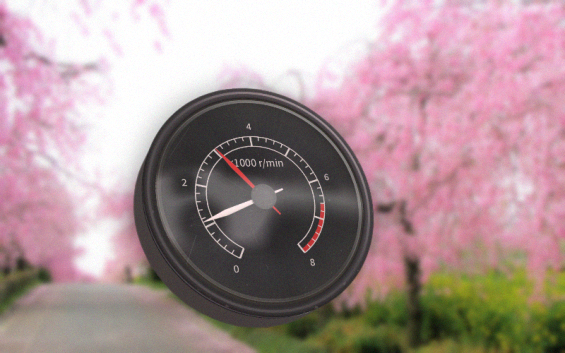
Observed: {"value": 1100, "unit": "rpm"}
